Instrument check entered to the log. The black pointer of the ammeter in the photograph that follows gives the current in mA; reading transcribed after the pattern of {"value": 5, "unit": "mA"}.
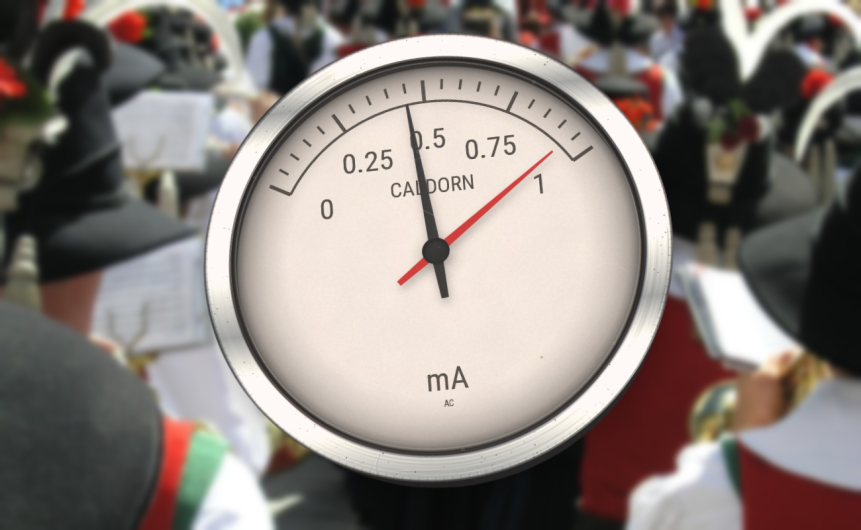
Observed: {"value": 0.45, "unit": "mA"}
